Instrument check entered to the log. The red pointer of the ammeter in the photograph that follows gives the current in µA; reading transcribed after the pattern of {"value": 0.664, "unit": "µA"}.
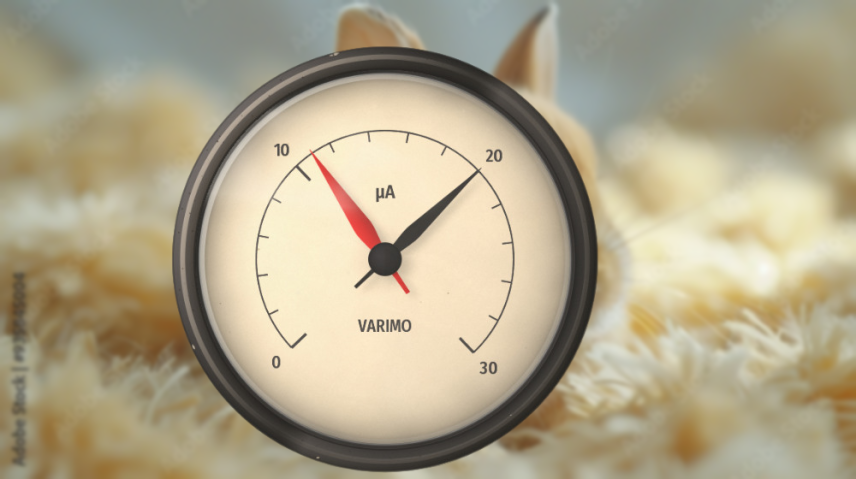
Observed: {"value": 11, "unit": "µA"}
